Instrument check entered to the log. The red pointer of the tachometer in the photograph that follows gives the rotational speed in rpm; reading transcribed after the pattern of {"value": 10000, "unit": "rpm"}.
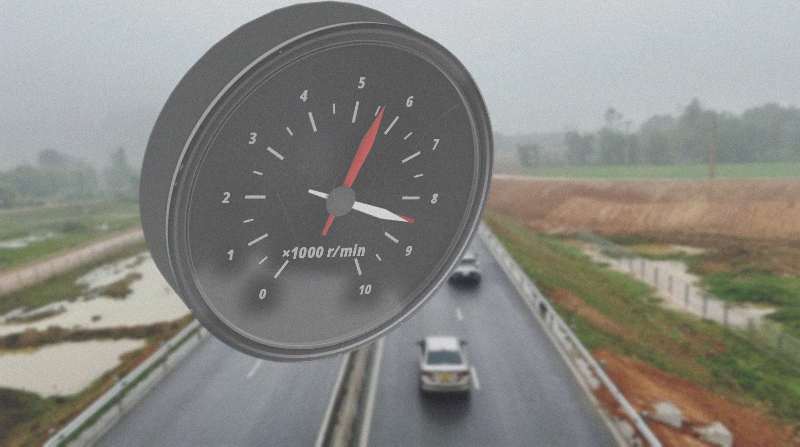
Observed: {"value": 5500, "unit": "rpm"}
